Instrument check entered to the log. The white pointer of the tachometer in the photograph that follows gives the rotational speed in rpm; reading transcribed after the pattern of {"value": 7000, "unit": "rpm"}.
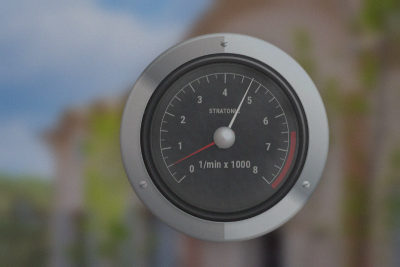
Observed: {"value": 4750, "unit": "rpm"}
